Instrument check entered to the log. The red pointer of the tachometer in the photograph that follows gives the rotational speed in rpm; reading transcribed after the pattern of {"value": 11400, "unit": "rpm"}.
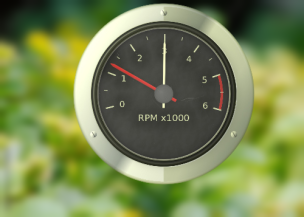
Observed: {"value": 1250, "unit": "rpm"}
